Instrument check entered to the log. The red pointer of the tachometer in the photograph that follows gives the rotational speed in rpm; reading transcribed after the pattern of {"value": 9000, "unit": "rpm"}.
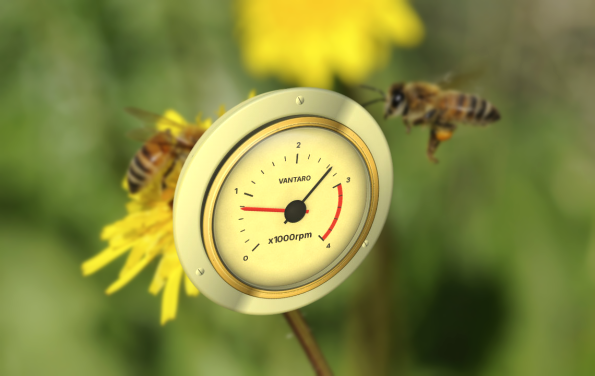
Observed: {"value": 800, "unit": "rpm"}
